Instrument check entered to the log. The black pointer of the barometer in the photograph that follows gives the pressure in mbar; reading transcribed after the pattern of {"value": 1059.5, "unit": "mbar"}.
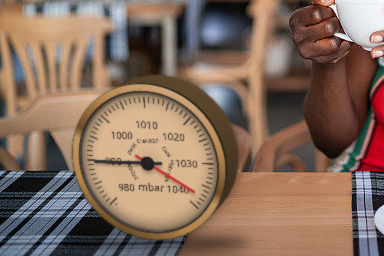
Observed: {"value": 990, "unit": "mbar"}
